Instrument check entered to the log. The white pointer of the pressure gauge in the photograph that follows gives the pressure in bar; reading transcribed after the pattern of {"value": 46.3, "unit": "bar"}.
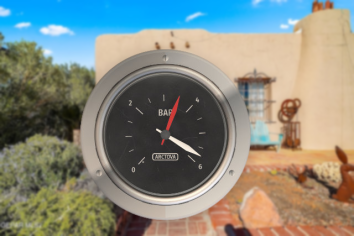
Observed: {"value": 5.75, "unit": "bar"}
